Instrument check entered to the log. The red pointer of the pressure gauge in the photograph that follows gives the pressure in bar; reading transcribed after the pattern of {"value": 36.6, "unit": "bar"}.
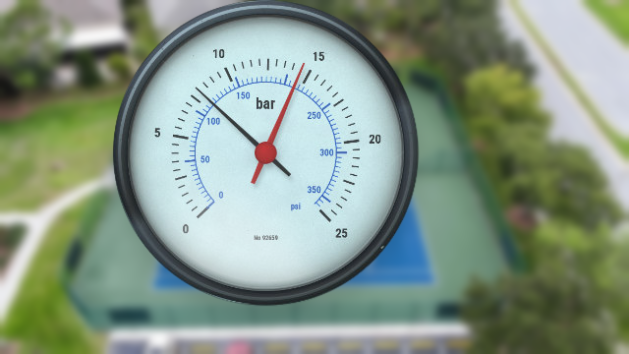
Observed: {"value": 14.5, "unit": "bar"}
